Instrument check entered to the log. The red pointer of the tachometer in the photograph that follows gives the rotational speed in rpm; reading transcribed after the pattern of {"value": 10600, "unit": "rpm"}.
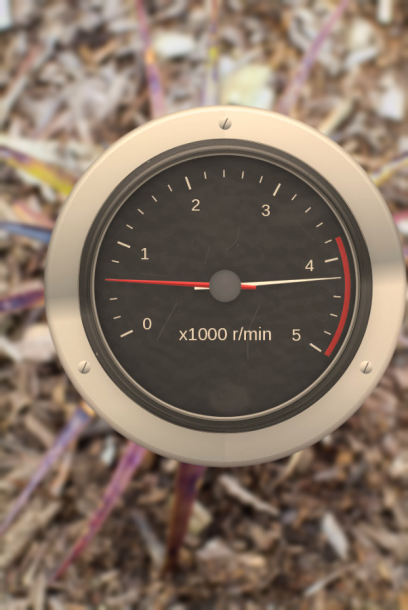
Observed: {"value": 600, "unit": "rpm"}
